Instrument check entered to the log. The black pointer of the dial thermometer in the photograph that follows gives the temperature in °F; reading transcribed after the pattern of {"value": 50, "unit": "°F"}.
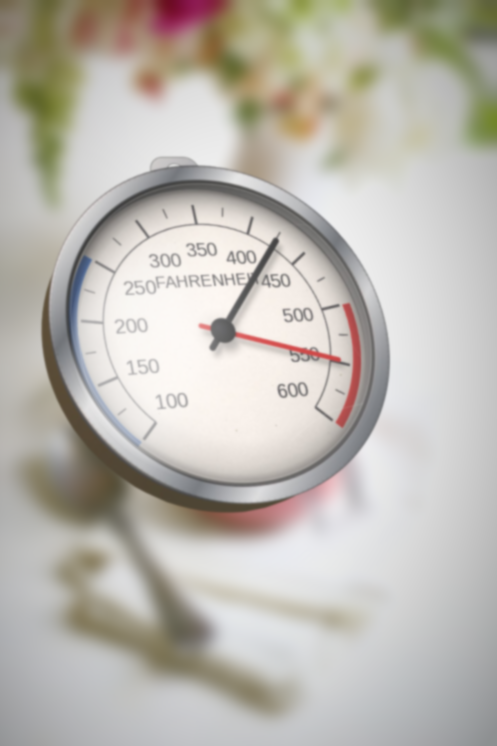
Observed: {"value": 425, "unit": "°F"}
